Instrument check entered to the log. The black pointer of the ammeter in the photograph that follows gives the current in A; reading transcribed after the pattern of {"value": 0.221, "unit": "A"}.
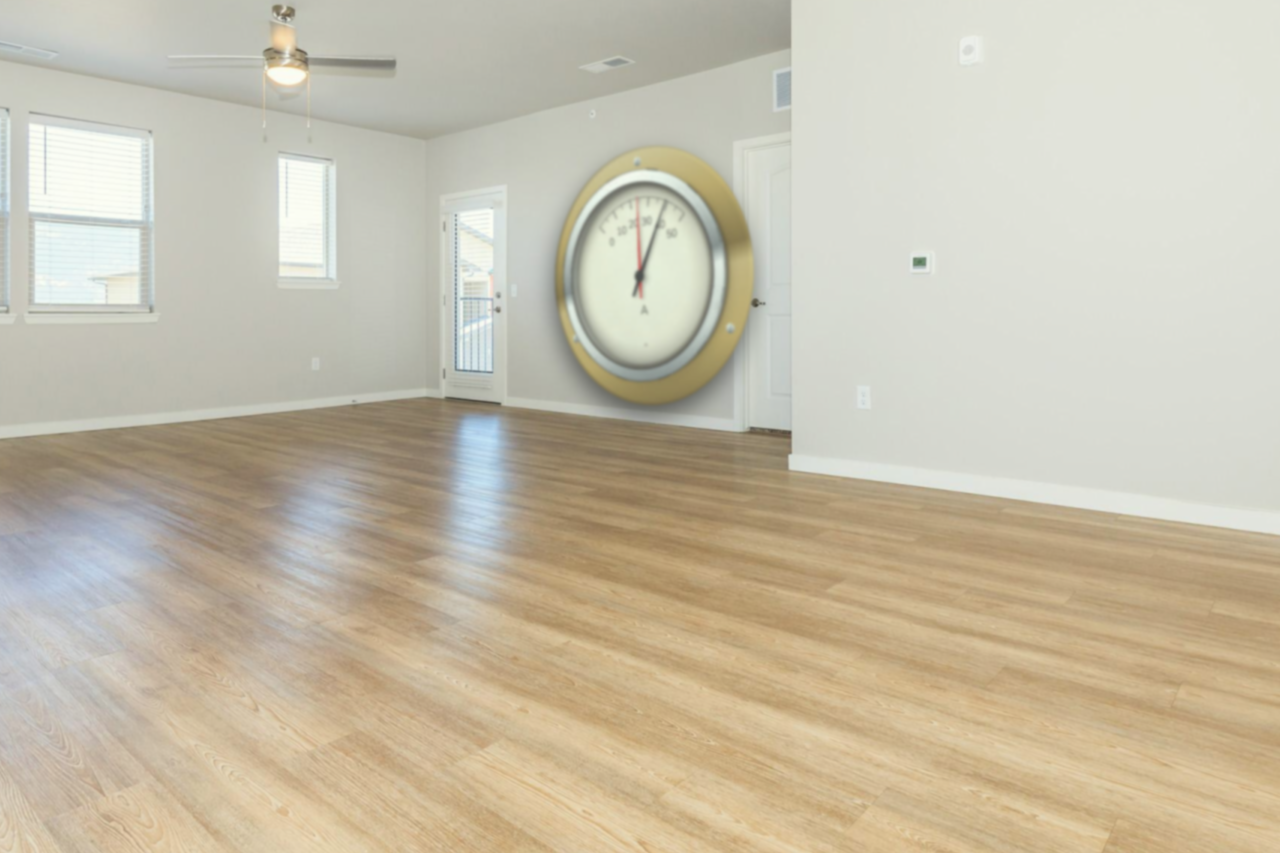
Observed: {"value": 40, "unit": "A"}
